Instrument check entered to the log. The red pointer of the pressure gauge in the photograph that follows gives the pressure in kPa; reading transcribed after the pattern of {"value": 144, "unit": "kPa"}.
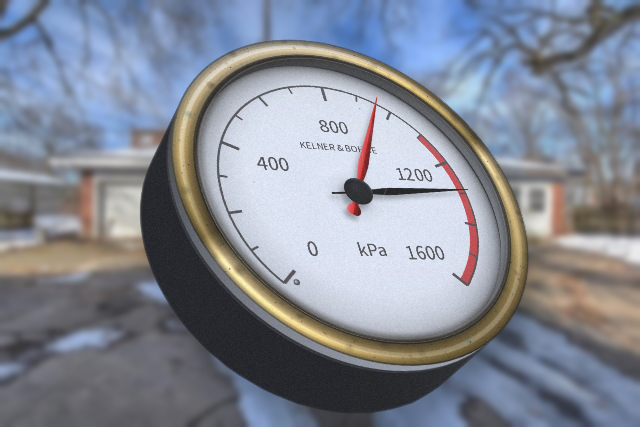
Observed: {"value": 950, "unit": "kPa"}
